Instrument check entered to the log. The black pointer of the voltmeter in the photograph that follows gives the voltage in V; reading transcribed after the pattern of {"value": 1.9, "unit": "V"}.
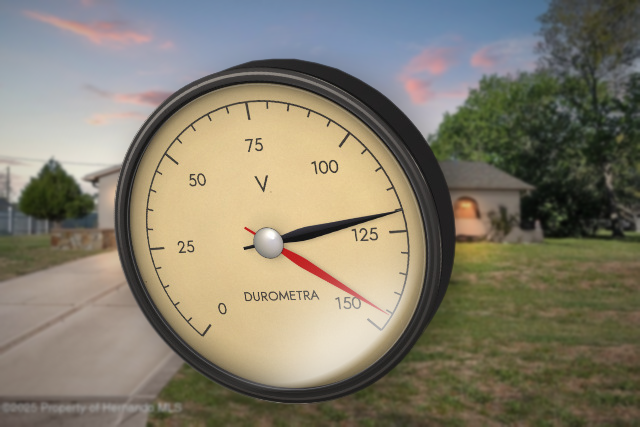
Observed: {"value": 120, "unit": "V"}
